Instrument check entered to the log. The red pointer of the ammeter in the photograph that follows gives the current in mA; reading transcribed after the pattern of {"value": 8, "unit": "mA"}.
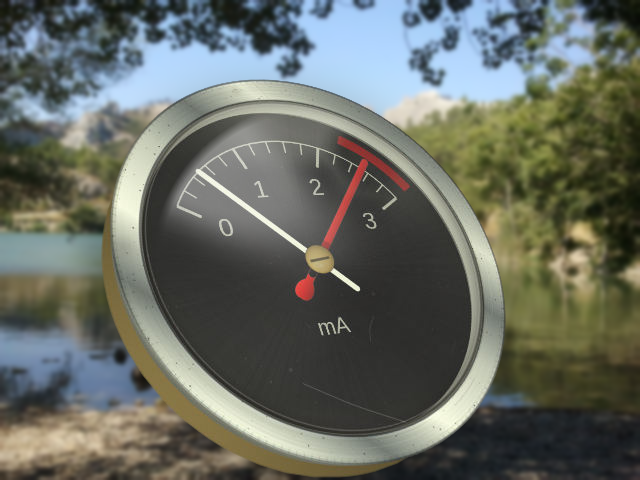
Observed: {"value": 2.5, "unit": "mA"}
